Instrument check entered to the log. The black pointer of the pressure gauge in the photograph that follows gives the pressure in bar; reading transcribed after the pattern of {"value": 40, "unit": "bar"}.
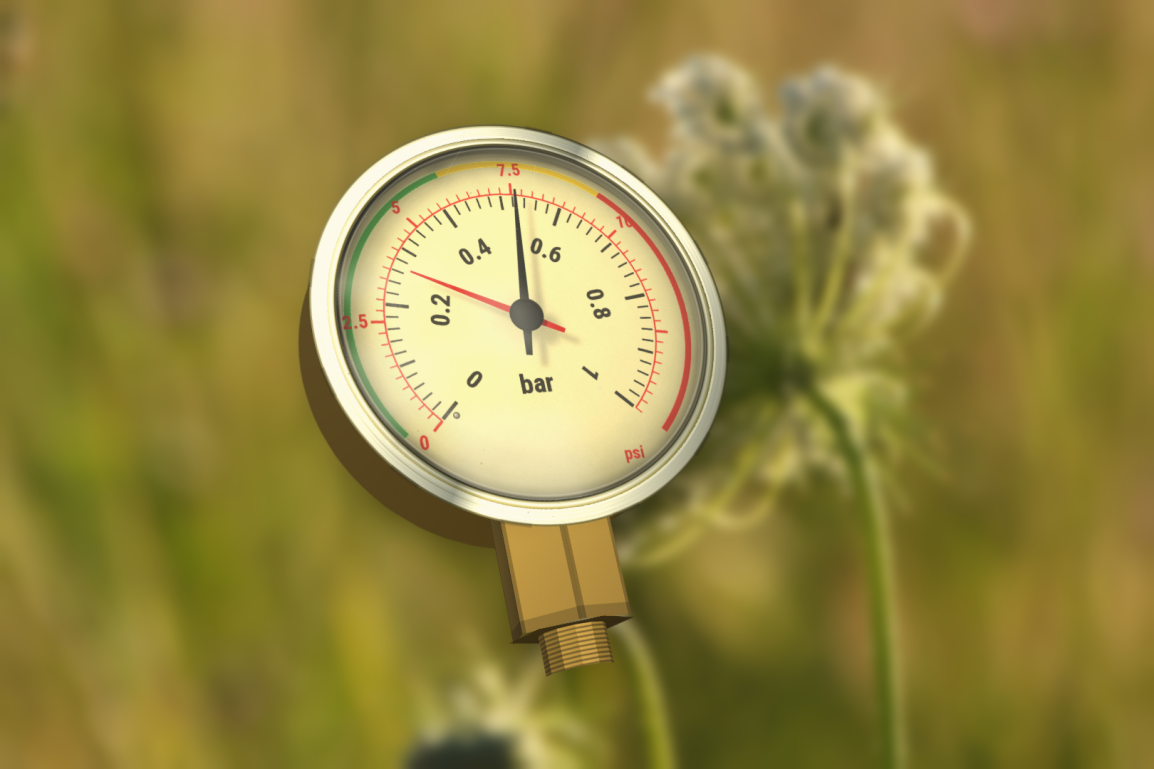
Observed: {"value": 0.52, "unit": "bar"}
